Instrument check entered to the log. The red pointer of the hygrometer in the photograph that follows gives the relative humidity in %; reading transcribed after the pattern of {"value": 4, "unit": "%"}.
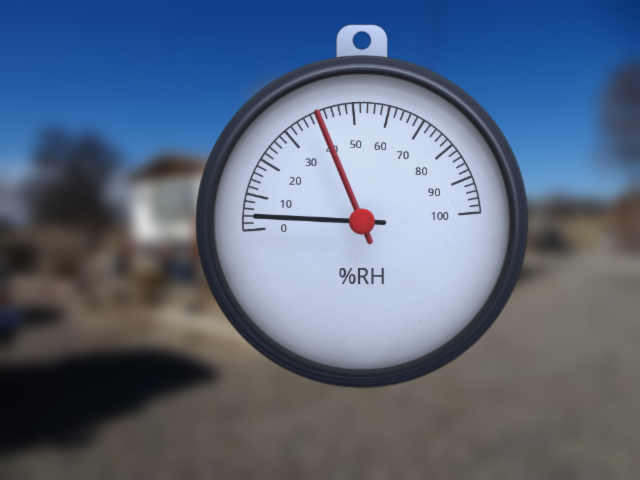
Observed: {"value": 40, "unit": "%"}
